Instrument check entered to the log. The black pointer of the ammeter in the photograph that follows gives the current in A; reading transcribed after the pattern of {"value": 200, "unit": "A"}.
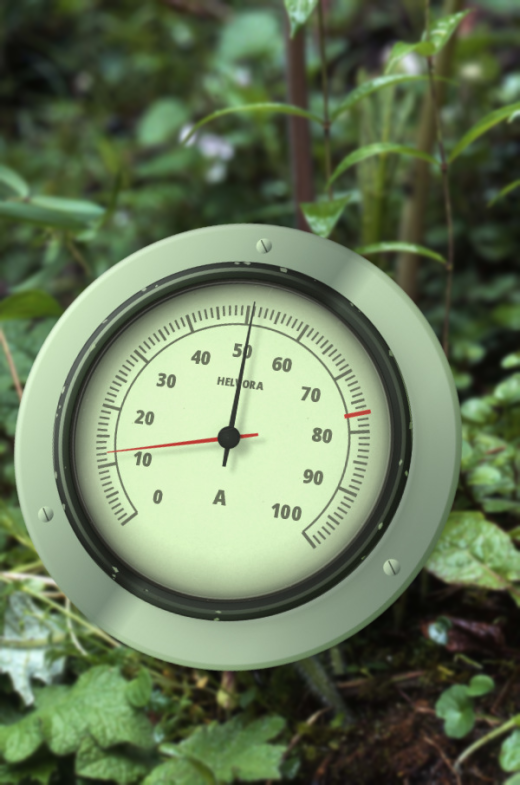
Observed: {"value": 51, "unit": "A"}
